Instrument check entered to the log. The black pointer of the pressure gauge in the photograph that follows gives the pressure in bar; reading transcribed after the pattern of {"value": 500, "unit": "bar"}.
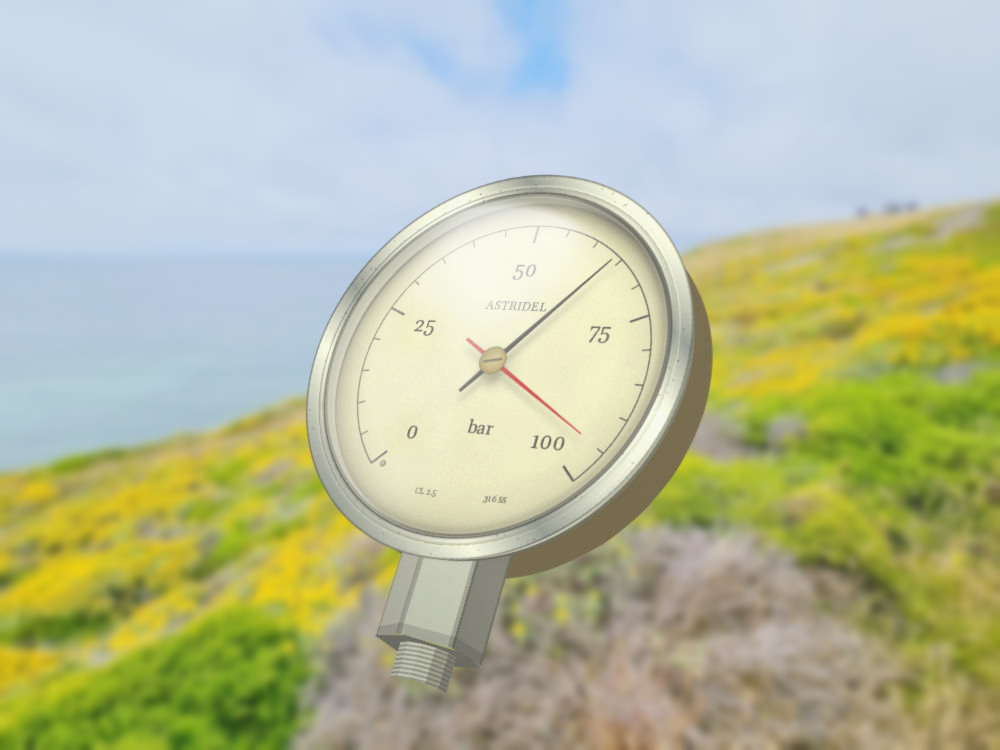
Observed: {"value": 65, "unit": "bar"}
